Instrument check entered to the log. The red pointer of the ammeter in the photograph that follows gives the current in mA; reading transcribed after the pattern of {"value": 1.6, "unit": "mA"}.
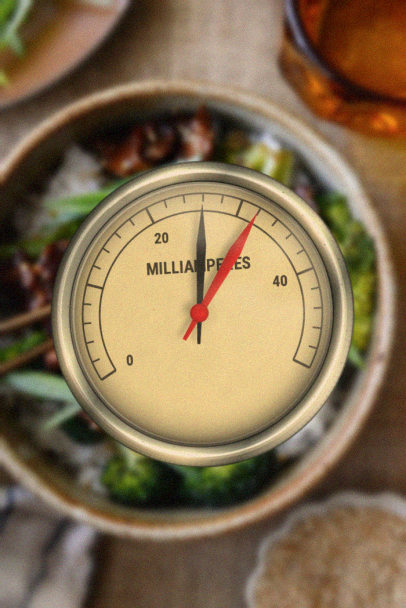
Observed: {"value": 32, "unit": "mA"}
